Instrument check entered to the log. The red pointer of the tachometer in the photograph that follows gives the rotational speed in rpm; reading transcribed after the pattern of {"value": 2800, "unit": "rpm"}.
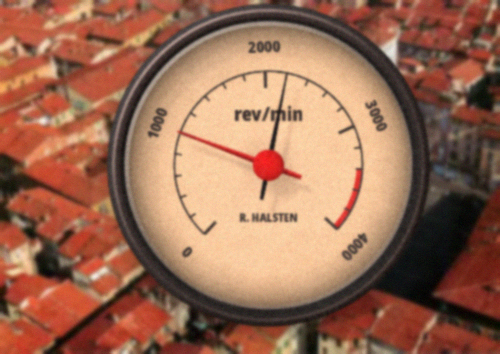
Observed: {"value": 1000, "unit": "rpm"}
